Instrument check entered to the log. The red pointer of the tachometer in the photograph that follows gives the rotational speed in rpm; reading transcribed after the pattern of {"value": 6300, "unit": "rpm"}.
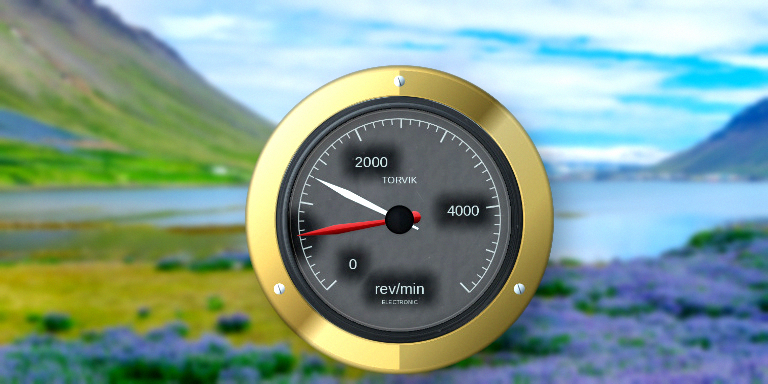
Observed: {"value": 650, "unit": "rpm"}
